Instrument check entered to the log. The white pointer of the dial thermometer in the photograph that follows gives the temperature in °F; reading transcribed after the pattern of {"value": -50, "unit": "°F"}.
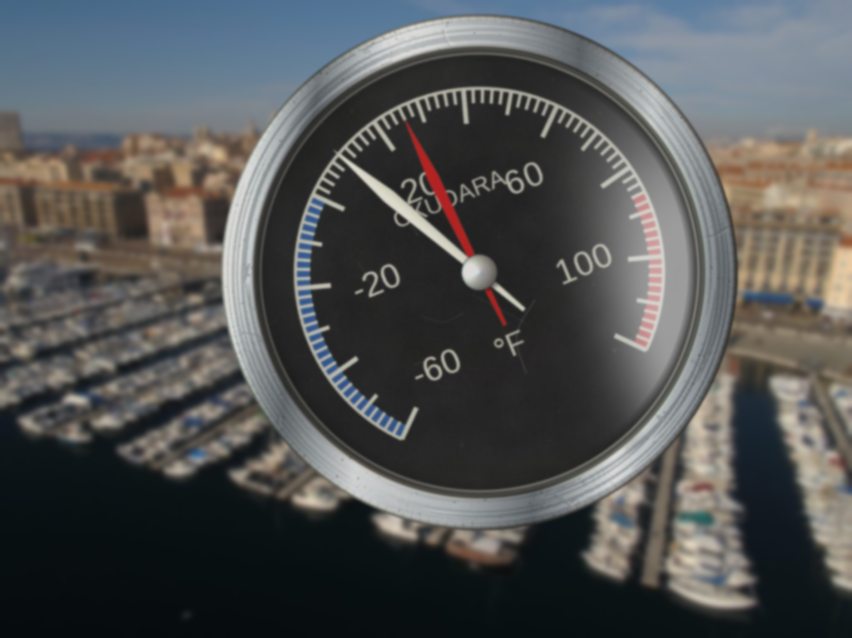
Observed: {"value": 10, "unit": "°F"}
